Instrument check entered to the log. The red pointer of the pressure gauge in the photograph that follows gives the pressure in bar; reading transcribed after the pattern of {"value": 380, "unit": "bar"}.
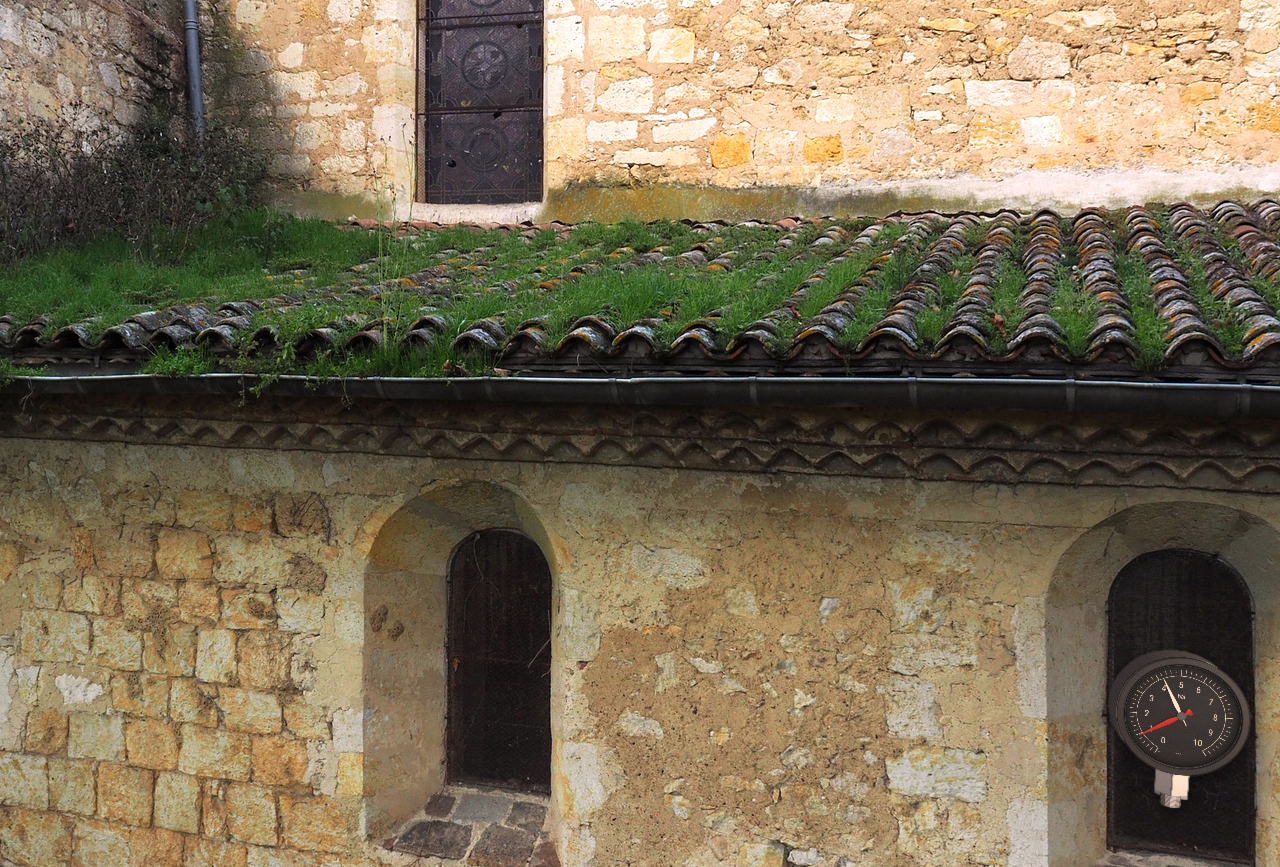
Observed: {"value": 1, "unit": "bar"}
